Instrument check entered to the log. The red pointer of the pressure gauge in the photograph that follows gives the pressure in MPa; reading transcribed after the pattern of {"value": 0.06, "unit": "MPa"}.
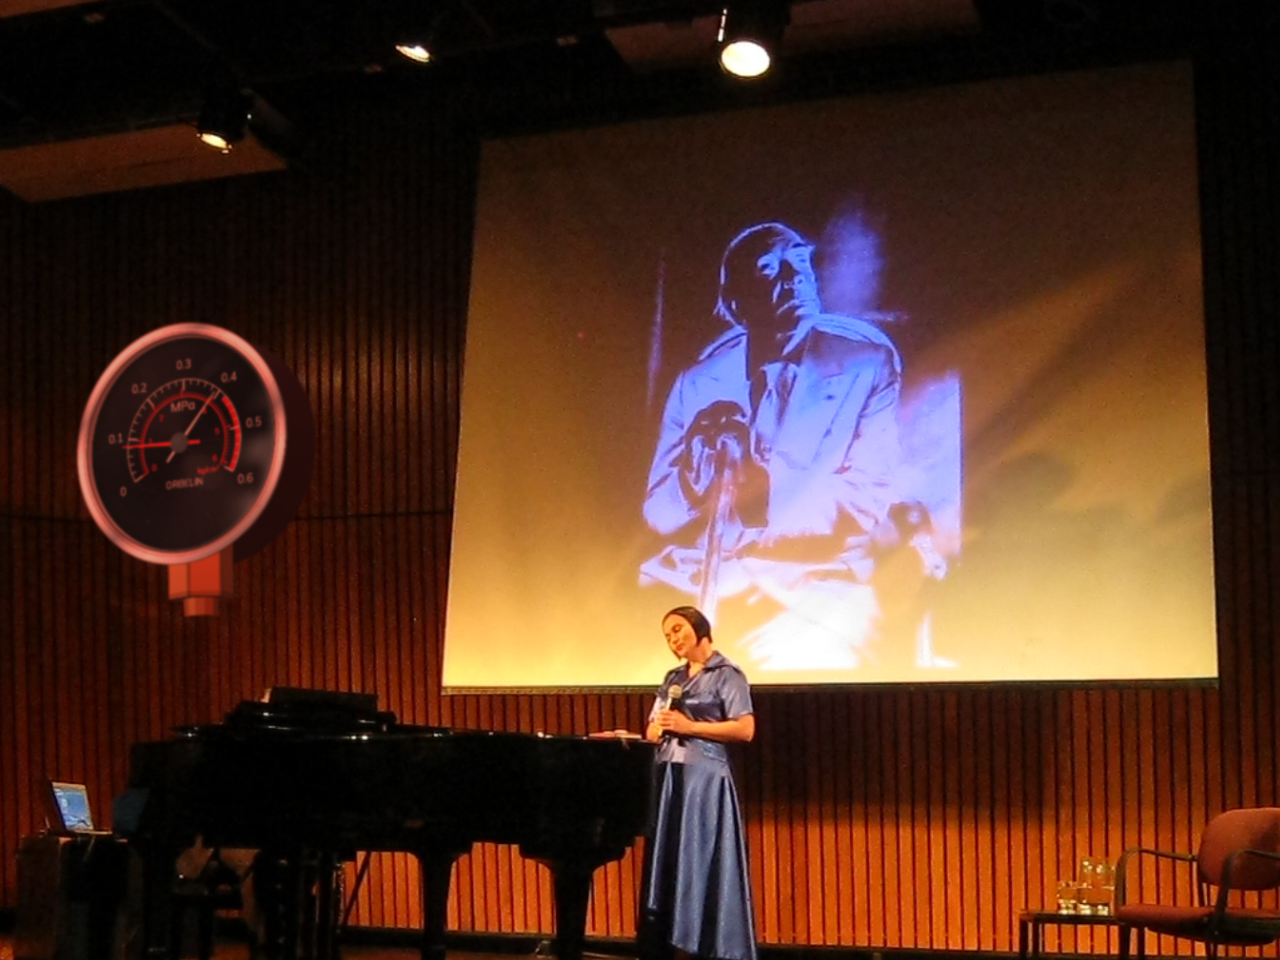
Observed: {"value": 0.08, "unit": "MPa"}
